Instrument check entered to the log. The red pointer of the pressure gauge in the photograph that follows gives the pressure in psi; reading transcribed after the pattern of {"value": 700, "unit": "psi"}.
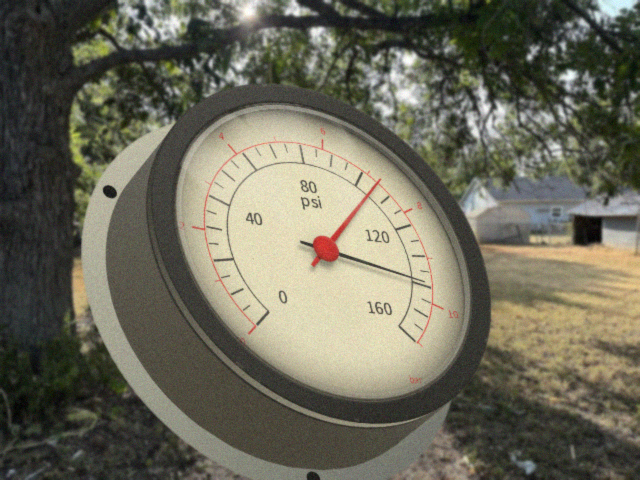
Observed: {"value": 105, "unit": "psi"}
